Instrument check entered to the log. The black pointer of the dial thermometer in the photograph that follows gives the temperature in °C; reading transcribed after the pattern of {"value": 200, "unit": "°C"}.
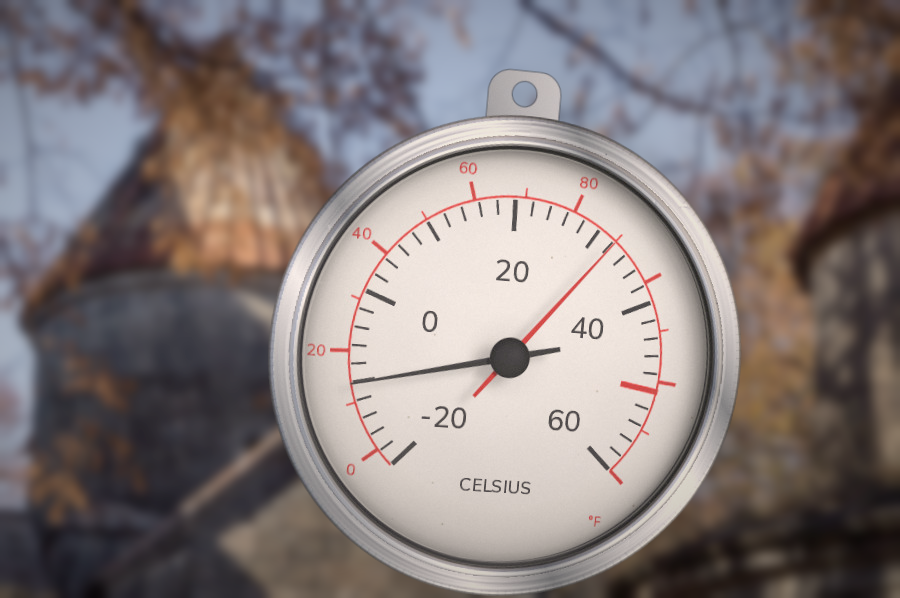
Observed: {"value": -10, "unit": "°C"}
